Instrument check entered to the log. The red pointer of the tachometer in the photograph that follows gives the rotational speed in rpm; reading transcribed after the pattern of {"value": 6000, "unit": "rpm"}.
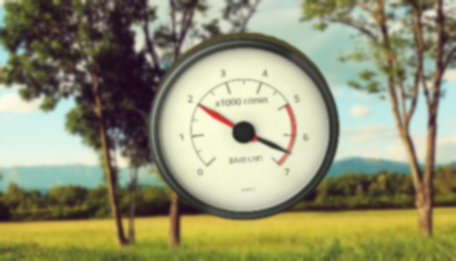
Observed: {"value": 2000, "unit": "rpm"}
